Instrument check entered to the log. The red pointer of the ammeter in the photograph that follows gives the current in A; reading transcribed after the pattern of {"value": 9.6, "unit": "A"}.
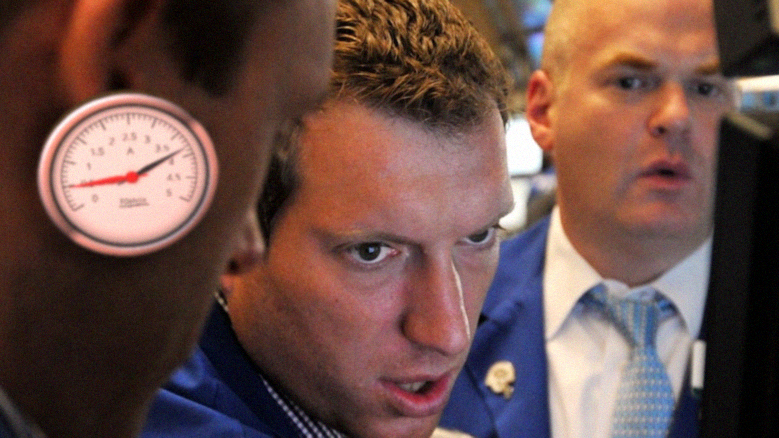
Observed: {"value": 0.5, "unit": "A"}
